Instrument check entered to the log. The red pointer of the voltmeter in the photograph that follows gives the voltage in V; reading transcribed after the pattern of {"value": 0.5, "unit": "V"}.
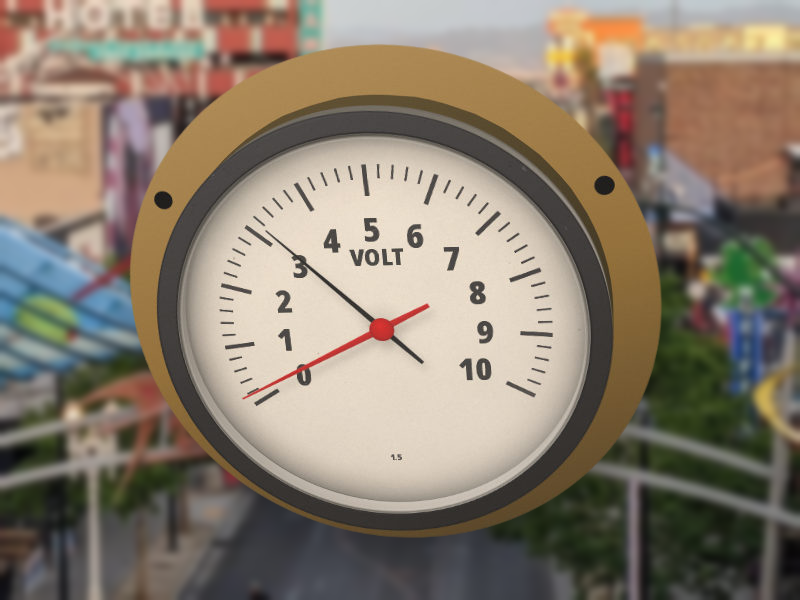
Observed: {"value": 0.2, "unit": "V"}
